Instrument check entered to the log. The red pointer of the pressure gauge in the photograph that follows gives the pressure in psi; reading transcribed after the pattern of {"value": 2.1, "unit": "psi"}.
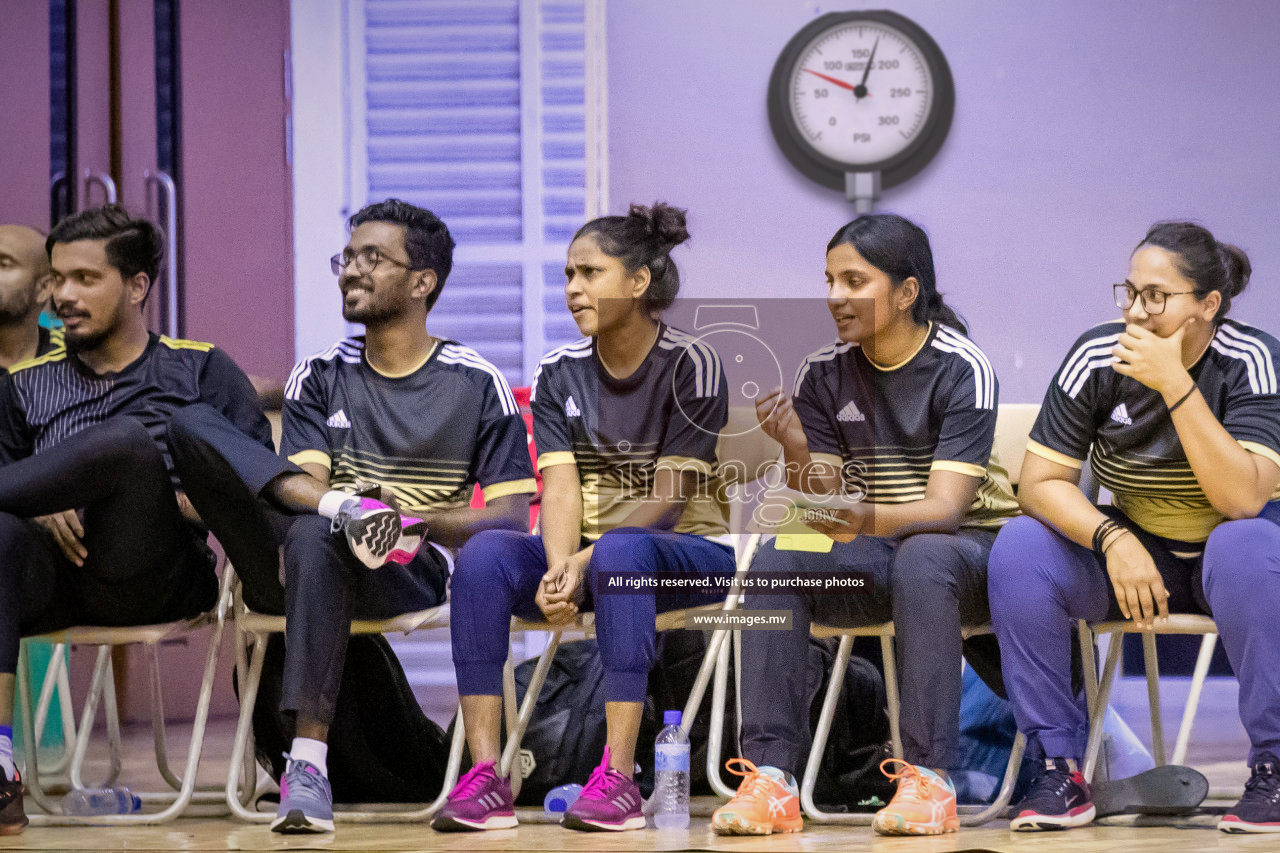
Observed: {"value": 75, "unit": "psi"}
